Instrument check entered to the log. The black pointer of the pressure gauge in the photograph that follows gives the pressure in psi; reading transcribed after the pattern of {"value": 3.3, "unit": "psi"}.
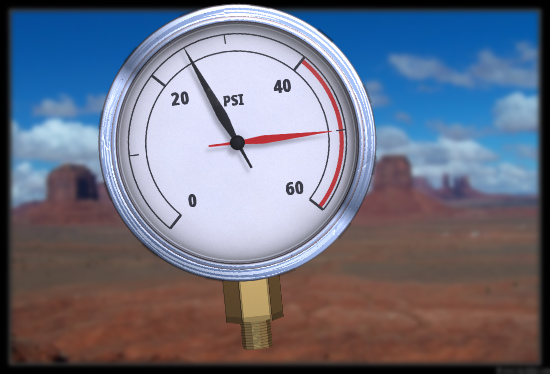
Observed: {"value": 25, "unit": "psi"}
